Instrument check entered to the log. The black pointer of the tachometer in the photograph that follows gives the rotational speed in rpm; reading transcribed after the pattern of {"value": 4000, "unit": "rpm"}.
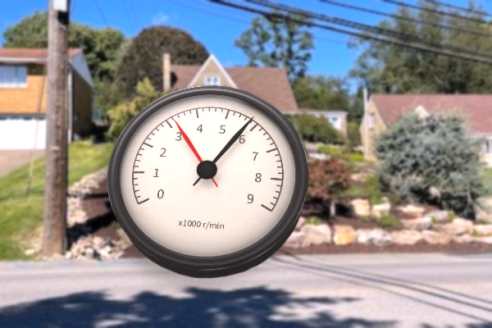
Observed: {"value": 5800, "unit": "rpm"}
